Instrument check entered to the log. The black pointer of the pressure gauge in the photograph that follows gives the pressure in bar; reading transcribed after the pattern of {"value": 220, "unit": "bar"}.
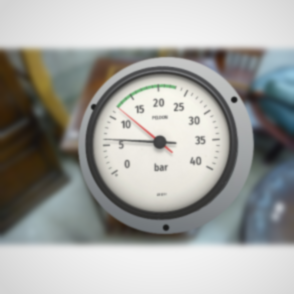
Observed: {"value": 6, "unit": "bar"}
